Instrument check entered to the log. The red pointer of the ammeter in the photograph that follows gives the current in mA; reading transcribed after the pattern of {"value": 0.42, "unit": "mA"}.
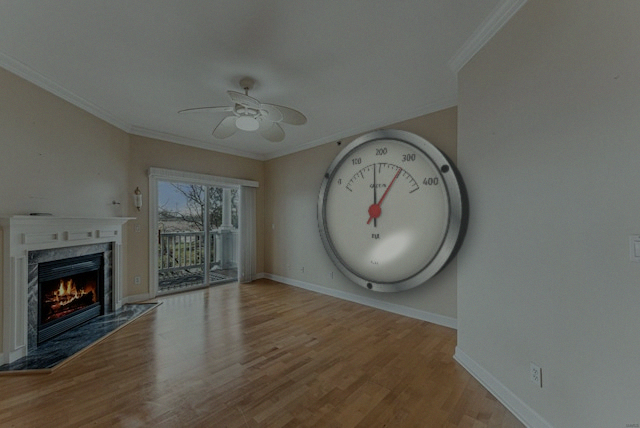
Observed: {"value": 300, "unit": "mA"}
